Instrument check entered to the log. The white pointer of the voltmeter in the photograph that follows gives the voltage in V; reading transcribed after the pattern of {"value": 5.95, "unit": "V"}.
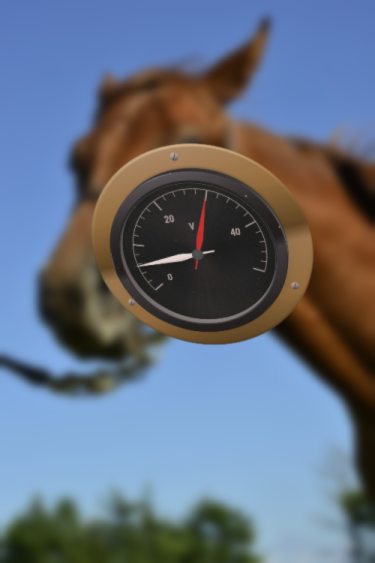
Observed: {"value": 6, "unit": "V"}
